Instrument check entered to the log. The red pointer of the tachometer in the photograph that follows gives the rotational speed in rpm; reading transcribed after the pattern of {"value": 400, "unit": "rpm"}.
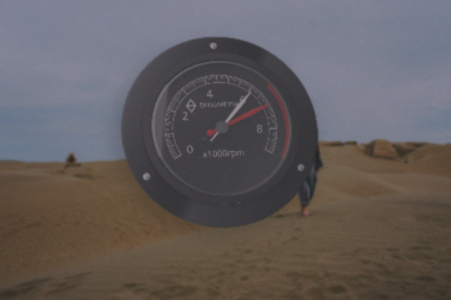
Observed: {"value": 7000, "unit": "rpm"}
